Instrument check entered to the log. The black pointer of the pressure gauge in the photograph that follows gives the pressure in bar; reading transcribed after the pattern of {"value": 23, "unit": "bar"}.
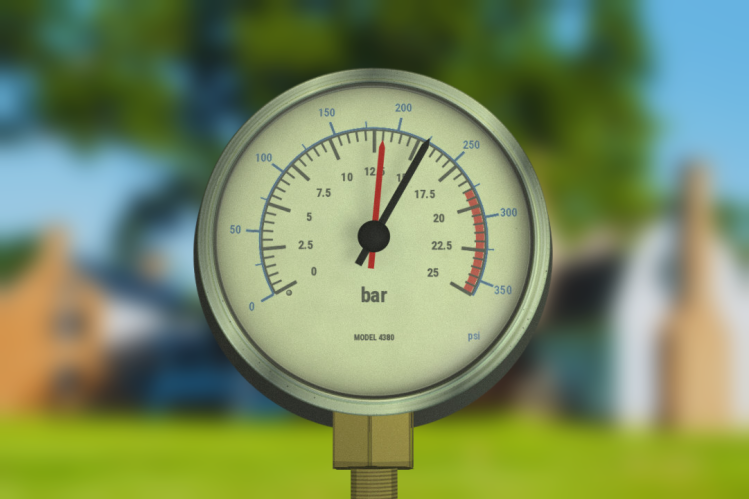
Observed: {"value": 15.5, "unit": "bar"}
